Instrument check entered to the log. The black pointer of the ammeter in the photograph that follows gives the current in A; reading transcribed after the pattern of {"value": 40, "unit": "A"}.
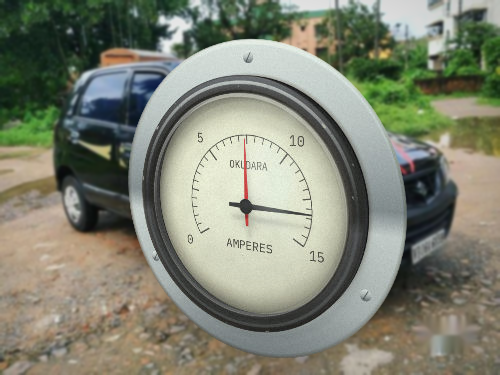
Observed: {"value": 13.25, "unit": "A"}
